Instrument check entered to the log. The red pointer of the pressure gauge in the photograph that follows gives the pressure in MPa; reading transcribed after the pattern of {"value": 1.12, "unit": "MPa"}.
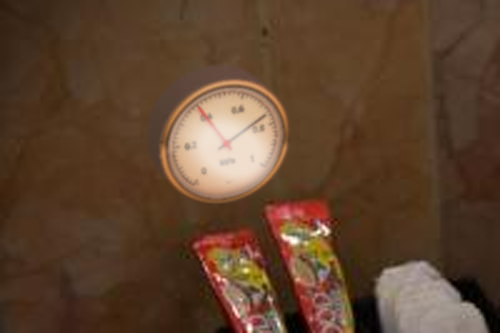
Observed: {"value": 0.4, "unit": "MPa"}
